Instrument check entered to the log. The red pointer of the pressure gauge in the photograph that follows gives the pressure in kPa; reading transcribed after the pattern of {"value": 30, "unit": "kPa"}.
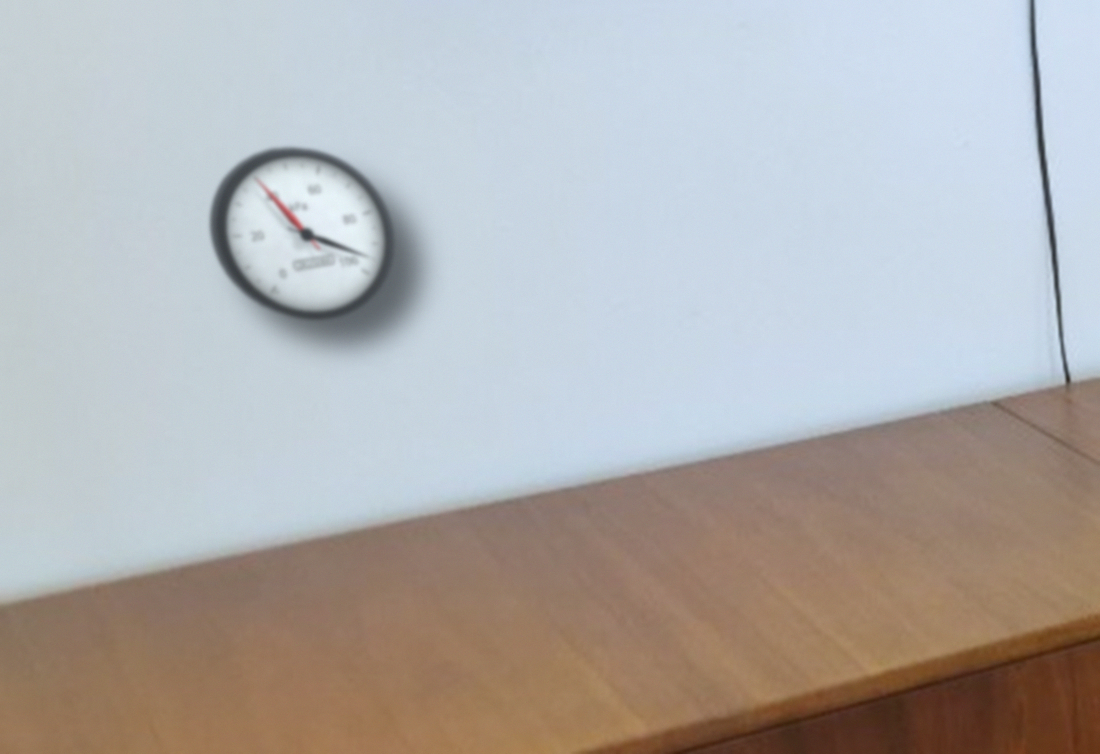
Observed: {"value": 40, "unit": "kPa"}
